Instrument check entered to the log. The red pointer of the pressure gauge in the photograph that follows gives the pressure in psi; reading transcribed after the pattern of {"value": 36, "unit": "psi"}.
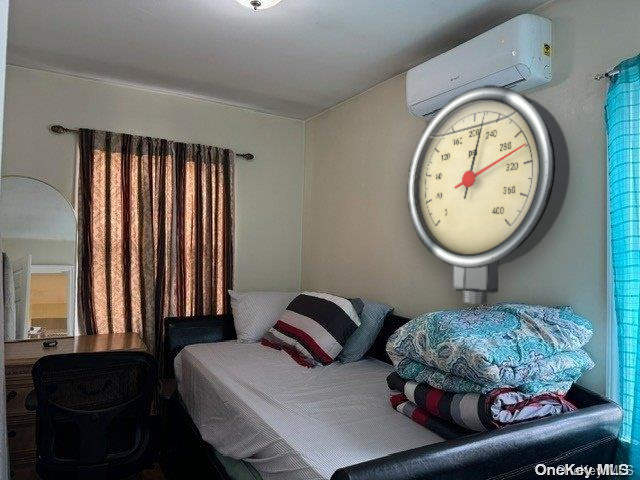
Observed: {"value": 300, "unit": "psi"}
